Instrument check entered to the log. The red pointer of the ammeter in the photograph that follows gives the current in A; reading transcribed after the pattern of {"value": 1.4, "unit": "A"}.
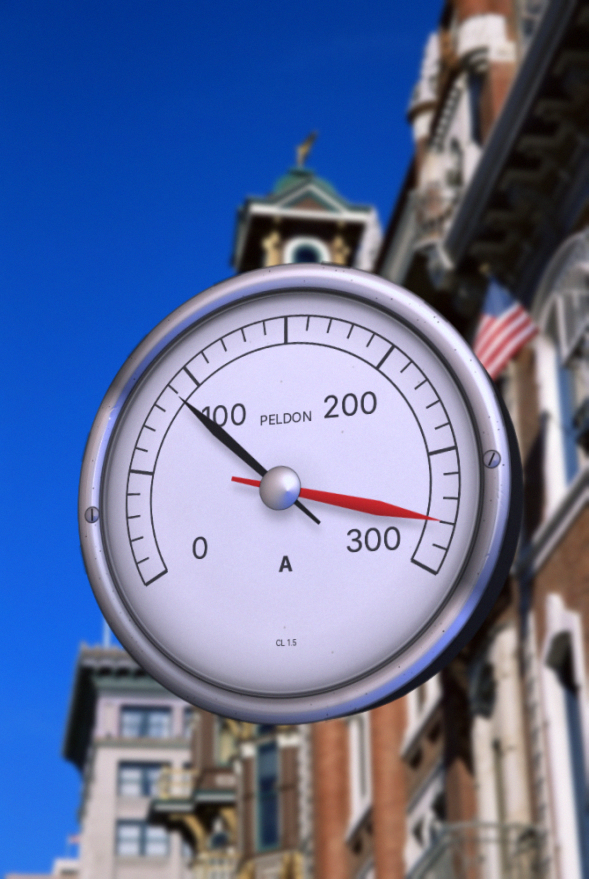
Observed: {"value": 280, "unit": "A"}
